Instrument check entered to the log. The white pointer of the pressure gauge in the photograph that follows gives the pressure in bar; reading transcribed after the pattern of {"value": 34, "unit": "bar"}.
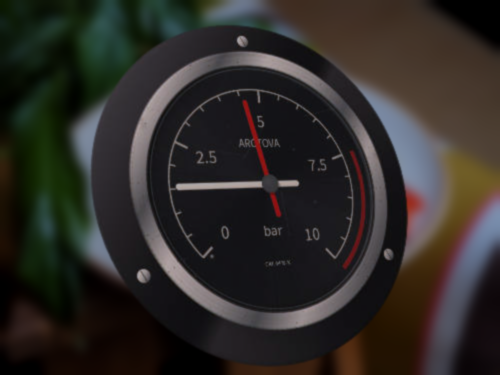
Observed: {"value": 1.5, "unit": "bar"}
